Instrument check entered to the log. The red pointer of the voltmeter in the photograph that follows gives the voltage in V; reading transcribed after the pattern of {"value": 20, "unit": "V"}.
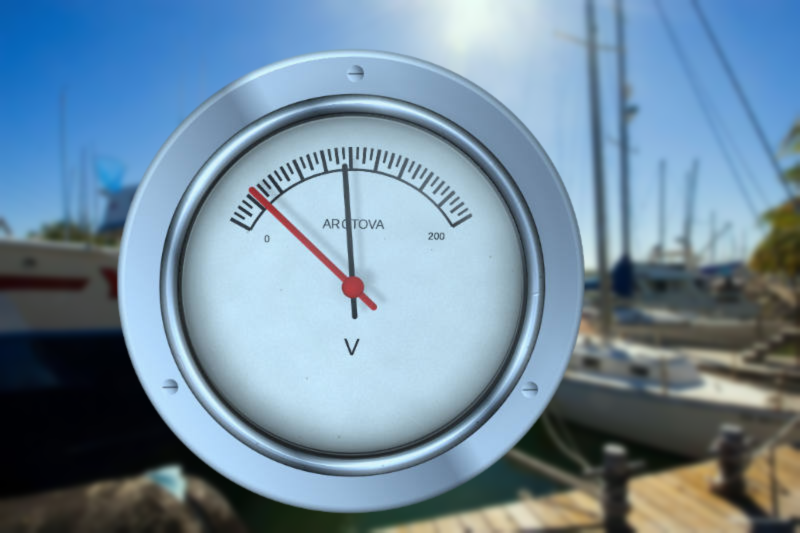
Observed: {"value": 25, "unit": "V"}
